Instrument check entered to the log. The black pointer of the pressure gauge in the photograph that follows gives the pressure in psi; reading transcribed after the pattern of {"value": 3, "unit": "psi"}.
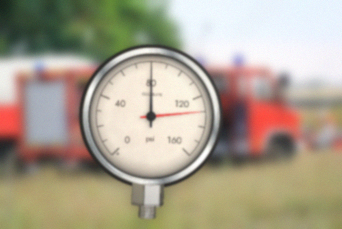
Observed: {"value": 80, "unit": "psi"}
